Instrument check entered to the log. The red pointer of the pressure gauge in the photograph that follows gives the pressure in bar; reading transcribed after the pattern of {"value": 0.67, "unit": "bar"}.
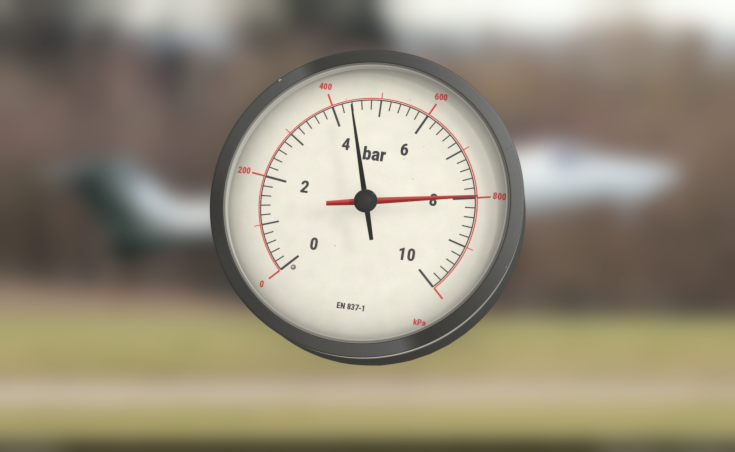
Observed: {"value": 8, "unit": "bar"}
